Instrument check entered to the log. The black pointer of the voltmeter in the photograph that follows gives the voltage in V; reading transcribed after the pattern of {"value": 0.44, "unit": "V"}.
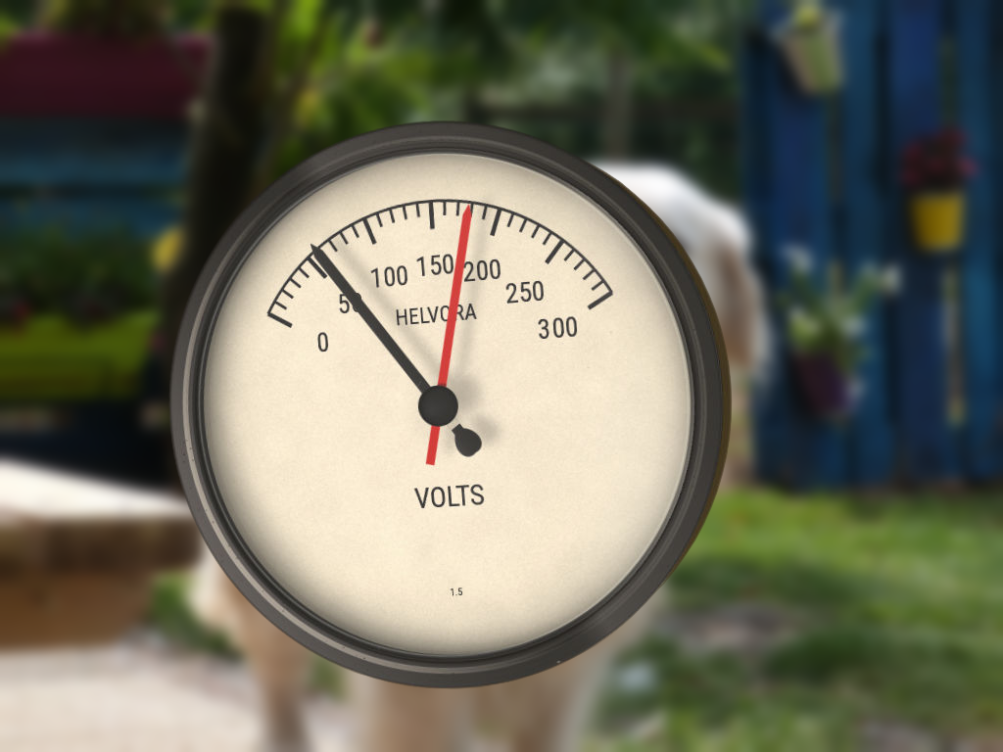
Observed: {"value": 60, "unit": "V"}
